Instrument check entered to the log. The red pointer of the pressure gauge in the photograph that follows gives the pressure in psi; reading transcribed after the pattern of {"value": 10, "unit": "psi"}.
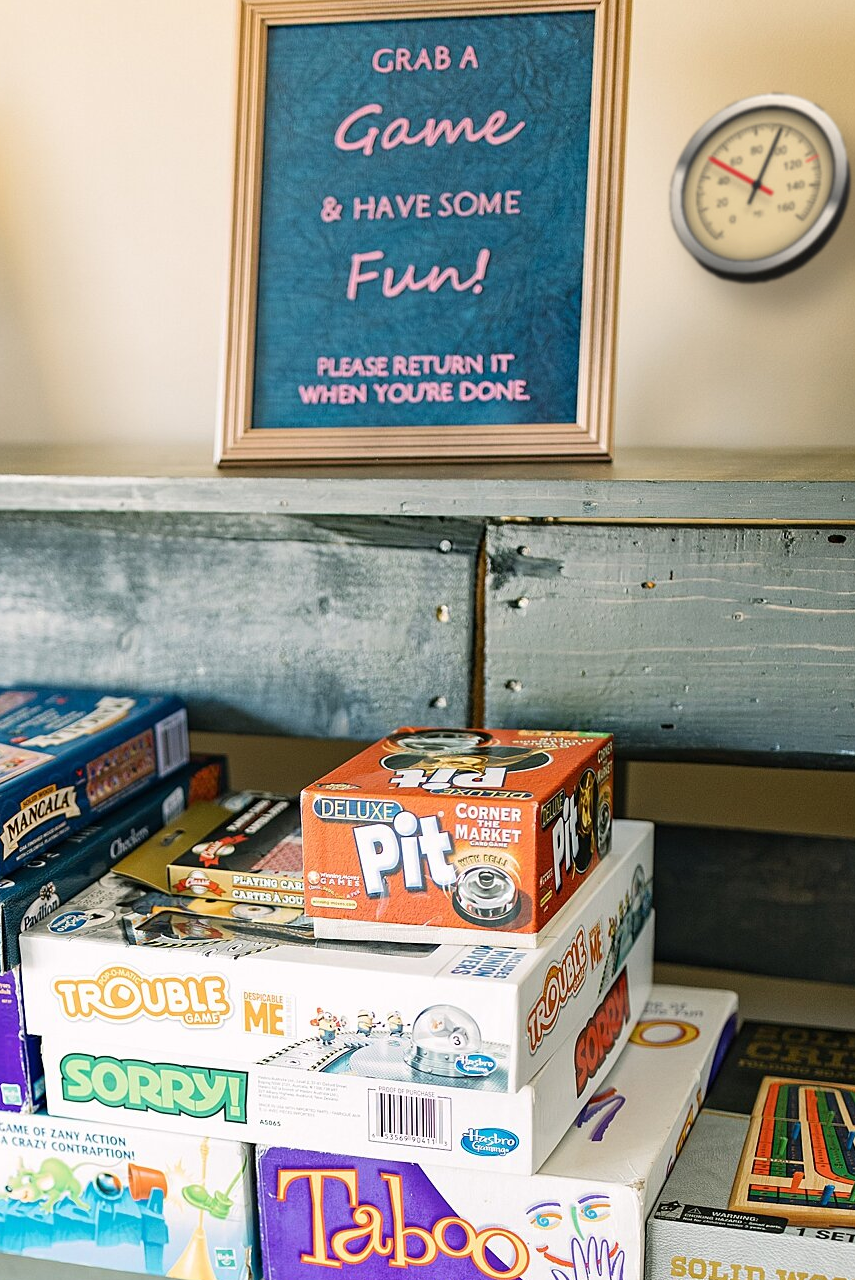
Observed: {"value": 50, "unit": "psi"}
